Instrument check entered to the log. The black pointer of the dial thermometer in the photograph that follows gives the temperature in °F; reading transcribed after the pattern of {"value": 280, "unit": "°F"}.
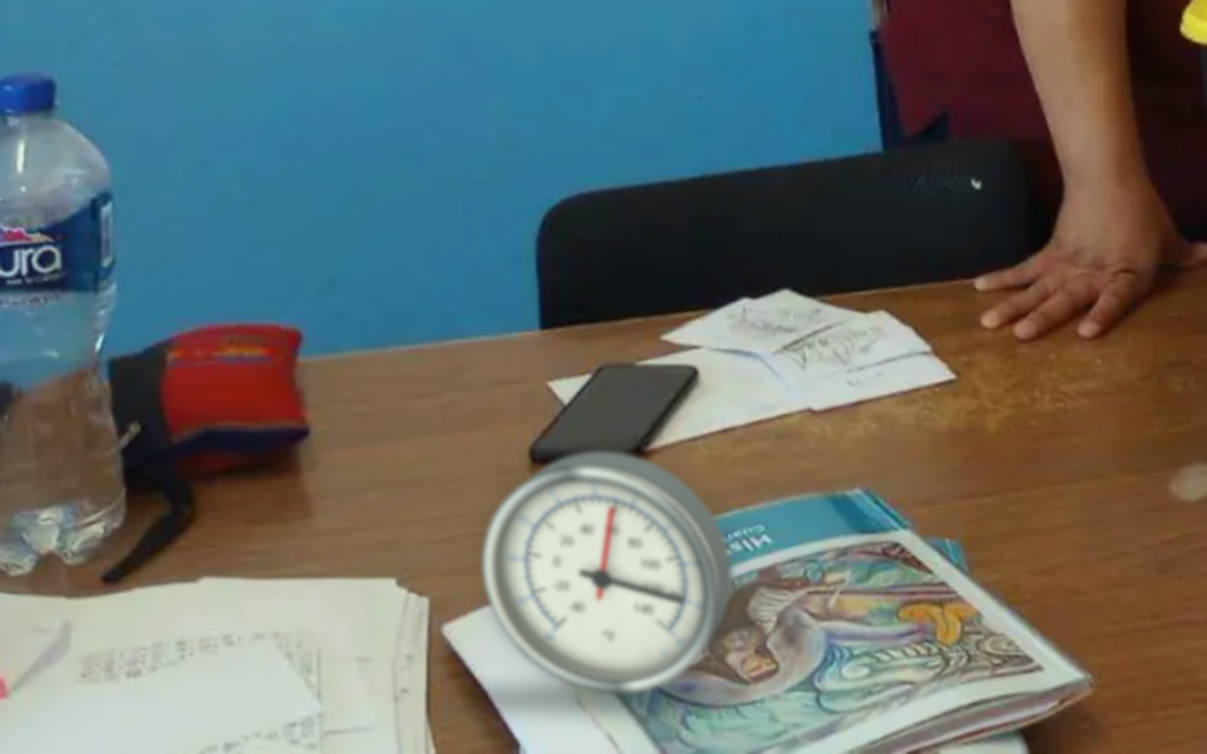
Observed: {"value": 120, "unit": "°F"}
